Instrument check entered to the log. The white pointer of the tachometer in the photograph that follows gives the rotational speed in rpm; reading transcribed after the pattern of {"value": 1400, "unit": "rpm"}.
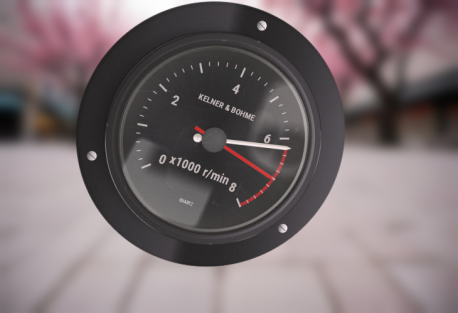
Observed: {"value": 6200, "unit": "rpm"}
